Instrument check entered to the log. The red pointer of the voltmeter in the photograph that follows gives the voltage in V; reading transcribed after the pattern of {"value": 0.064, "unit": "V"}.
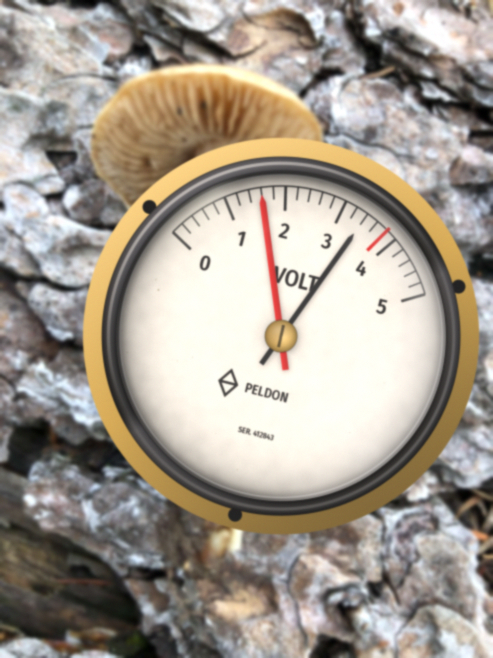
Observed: {"value": 1.6, "unit": "V"}
